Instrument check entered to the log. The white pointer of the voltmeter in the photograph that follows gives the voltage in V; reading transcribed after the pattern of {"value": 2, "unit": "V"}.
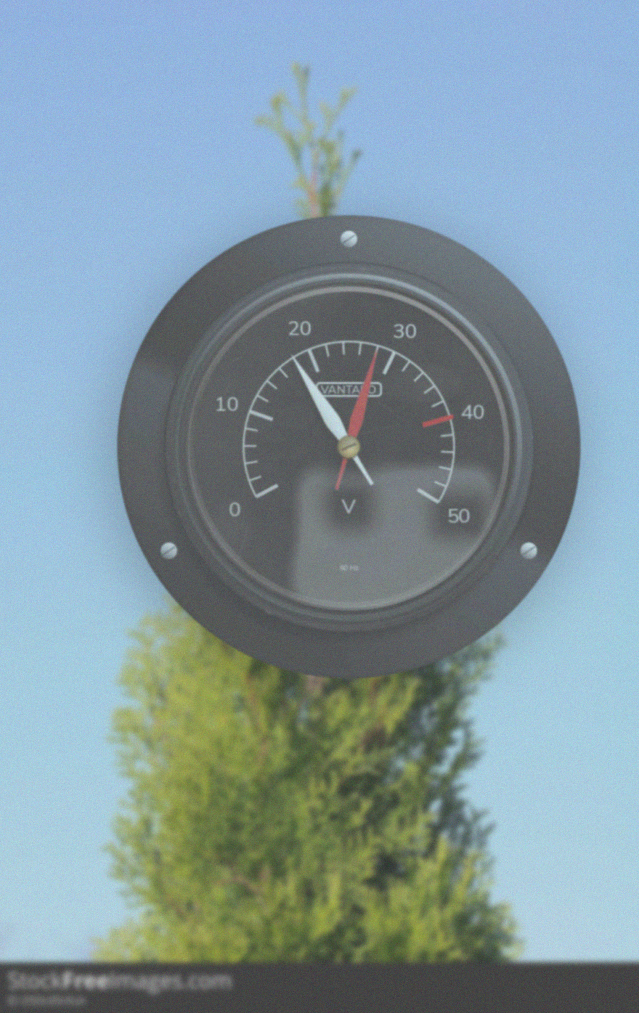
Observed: {"value": 18, "unit": "V"}
